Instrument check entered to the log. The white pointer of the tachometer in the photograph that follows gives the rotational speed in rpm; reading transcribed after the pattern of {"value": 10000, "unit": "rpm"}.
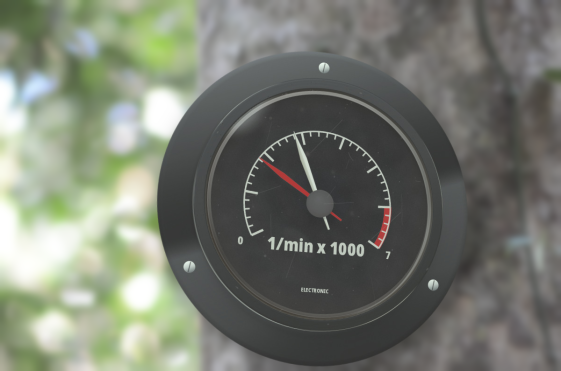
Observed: {"value": 2800, "unit": "rpm"}
